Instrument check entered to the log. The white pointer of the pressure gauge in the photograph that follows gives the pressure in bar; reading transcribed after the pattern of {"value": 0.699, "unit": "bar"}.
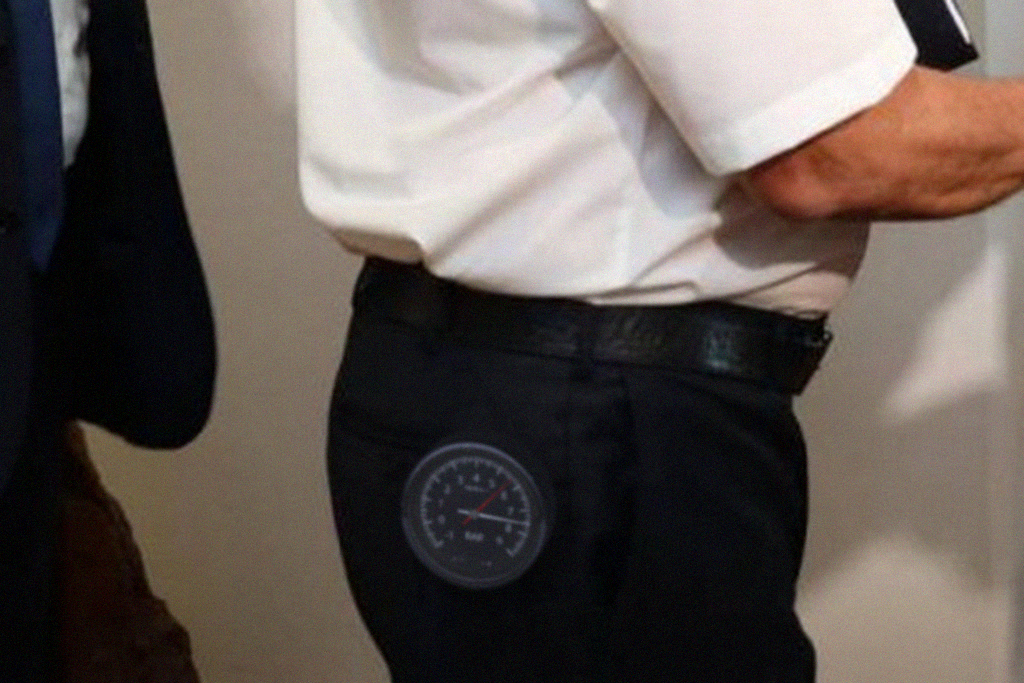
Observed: {"value": 7.5, "unit": "bar"}
